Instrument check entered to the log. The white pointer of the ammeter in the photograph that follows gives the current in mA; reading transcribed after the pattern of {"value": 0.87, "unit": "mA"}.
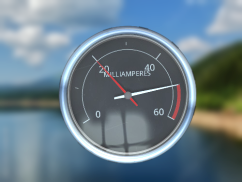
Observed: {"value": 50, "unit": "mA"}
